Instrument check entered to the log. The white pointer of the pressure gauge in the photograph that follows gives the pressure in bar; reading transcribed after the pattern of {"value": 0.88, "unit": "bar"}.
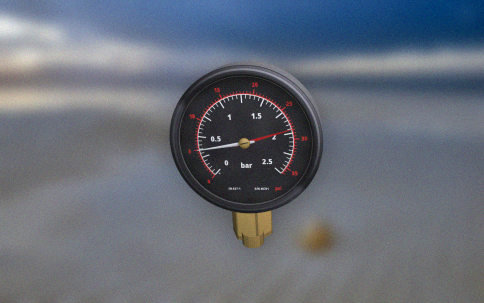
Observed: {"value": 0.35, "unit": "bar"}
